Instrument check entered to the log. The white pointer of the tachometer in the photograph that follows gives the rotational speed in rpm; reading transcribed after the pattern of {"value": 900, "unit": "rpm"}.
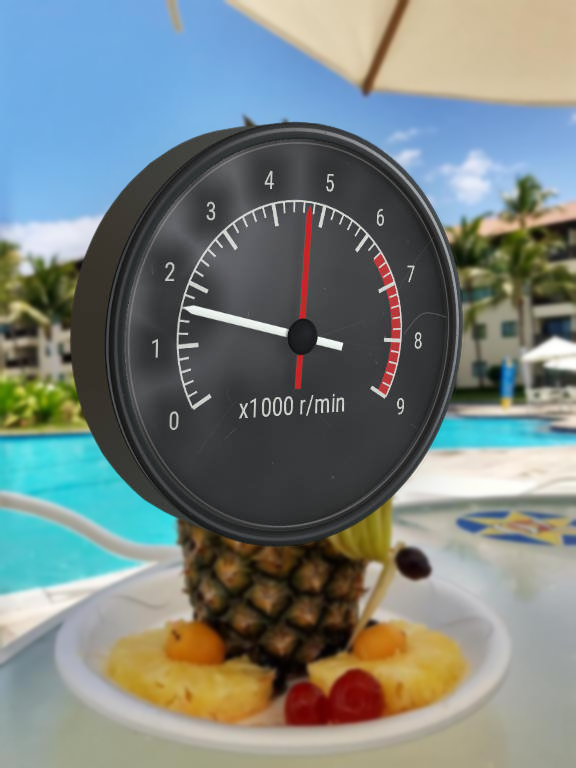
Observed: {"value": 1600, "unit": "rpm"}
